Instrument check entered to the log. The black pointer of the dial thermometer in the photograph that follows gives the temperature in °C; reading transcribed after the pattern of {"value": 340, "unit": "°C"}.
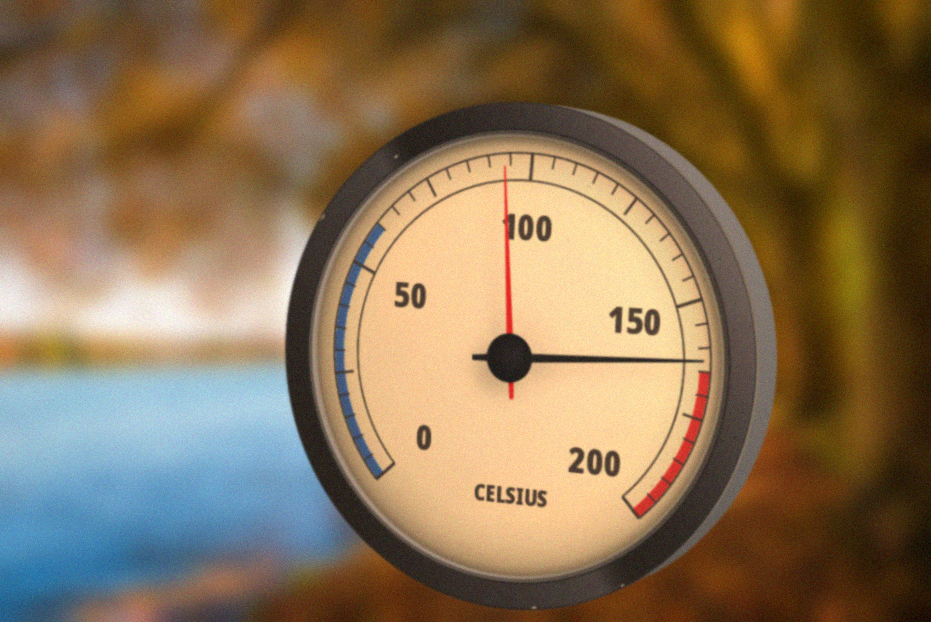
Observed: {"value": 162.5, "unit": "°C"}
